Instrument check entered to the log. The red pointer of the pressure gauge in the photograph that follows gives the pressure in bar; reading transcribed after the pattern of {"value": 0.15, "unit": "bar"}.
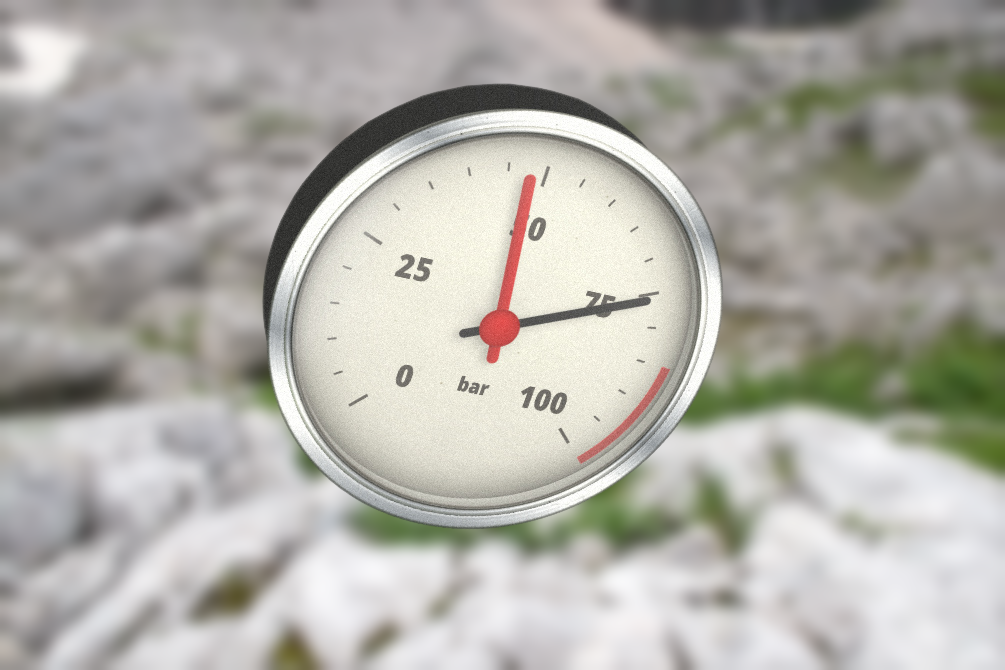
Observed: {"value": 47.5, "unit": "bar"}
